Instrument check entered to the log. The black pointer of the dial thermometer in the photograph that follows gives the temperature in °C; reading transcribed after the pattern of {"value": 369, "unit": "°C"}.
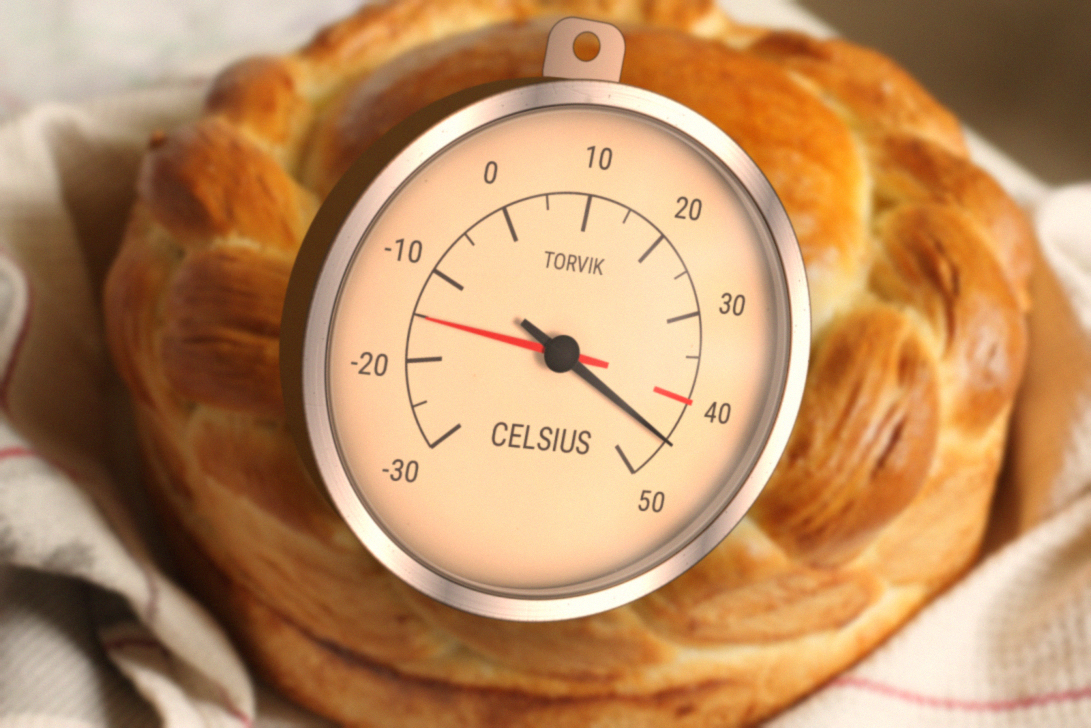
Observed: {"value": 45, "unit": "°C"}
